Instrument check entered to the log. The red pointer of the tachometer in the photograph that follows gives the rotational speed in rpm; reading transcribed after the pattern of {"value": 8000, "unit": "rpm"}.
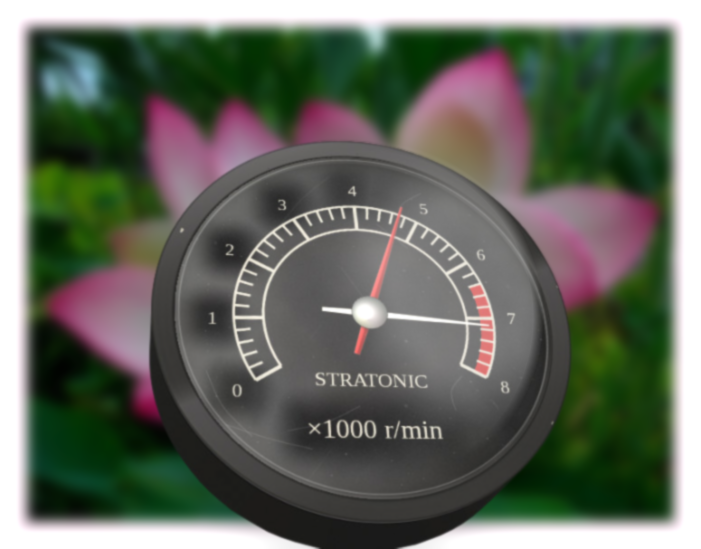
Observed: {"value": 4700, "unit": "rpm"}
